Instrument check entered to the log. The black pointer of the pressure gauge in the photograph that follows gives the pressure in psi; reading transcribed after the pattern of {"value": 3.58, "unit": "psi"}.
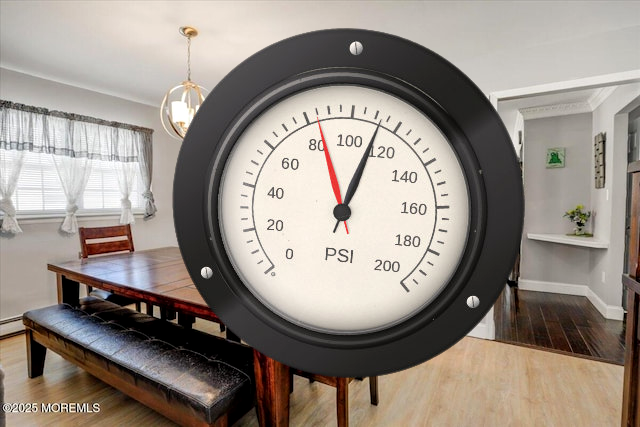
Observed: {"value": 112.5, "unit": "psi"}
